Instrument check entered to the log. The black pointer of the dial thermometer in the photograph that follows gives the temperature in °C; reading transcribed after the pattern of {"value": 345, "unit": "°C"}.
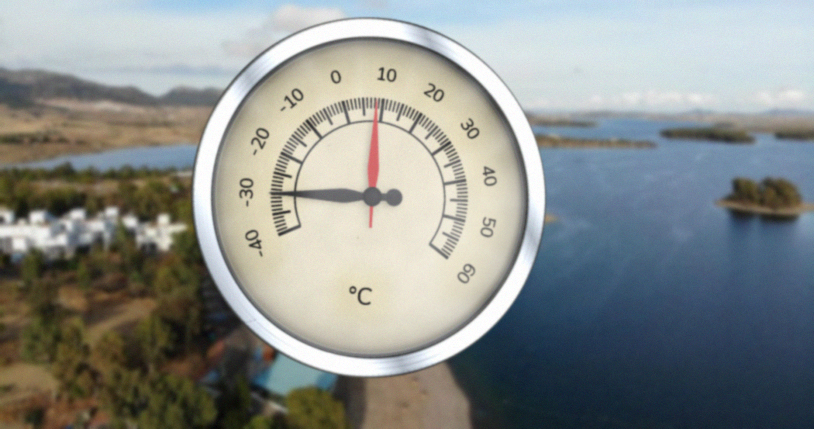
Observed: {"value": -30, "unit": "°C"}
